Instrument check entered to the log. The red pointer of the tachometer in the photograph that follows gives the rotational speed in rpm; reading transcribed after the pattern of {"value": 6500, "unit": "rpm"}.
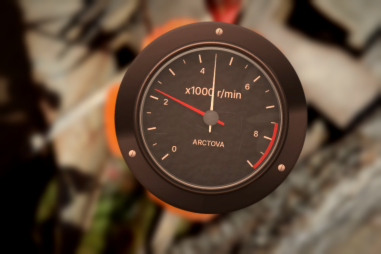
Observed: {"value": 2250, "unit": "rpm"}
